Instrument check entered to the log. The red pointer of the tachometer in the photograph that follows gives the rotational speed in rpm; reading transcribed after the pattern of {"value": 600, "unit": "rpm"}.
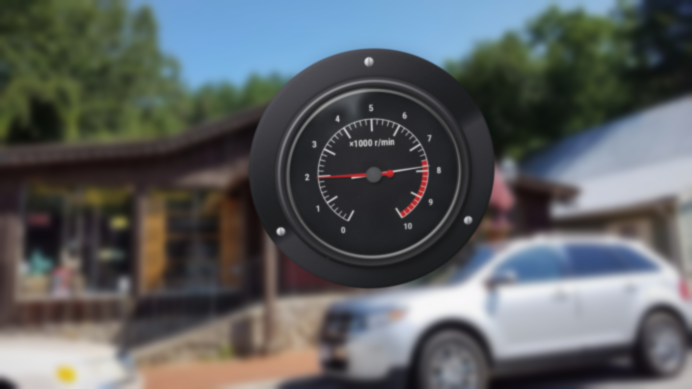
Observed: {"value": 2000, "unit": "rpm"}
